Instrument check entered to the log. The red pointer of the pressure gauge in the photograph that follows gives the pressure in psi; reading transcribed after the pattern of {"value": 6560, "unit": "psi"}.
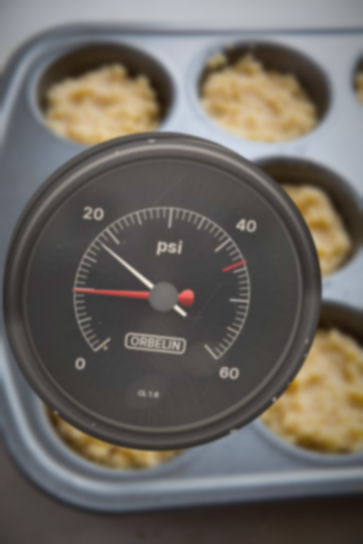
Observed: {"value": 10, "unit": "psi"}
